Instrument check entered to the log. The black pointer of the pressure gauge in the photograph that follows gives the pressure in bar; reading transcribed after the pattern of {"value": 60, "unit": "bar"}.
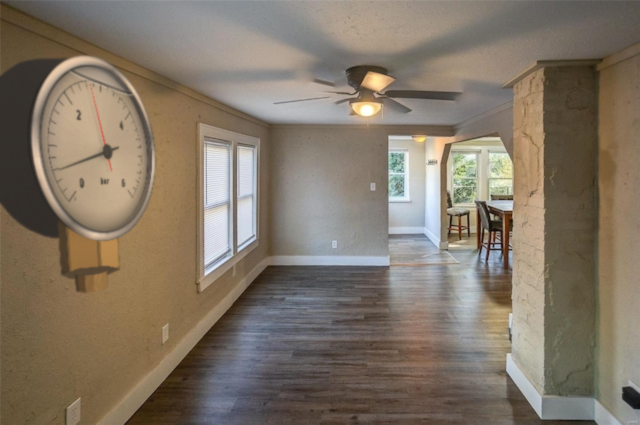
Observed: {"value": 0.6, "unit": "bar"}
